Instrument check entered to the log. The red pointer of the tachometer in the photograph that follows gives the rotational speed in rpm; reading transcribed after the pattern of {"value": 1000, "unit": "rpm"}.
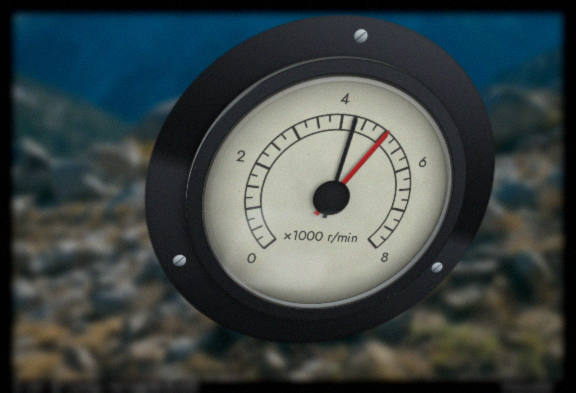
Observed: {"value": 5000, "unit": "rpm"}
